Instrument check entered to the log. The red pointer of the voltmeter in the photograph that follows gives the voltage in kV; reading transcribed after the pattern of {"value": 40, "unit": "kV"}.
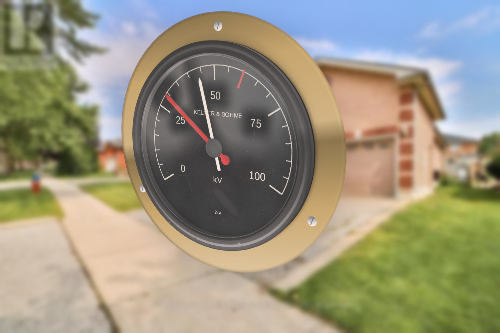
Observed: {"value": 30, "unit": "kV"}
